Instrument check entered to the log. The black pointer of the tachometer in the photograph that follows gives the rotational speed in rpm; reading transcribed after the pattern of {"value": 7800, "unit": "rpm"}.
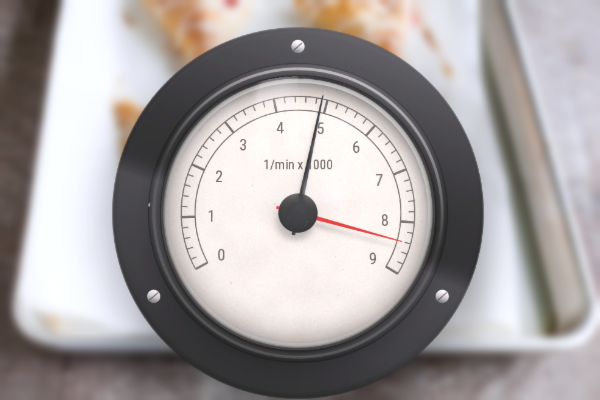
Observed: {"value": 4900, "unit": "rpm"}
